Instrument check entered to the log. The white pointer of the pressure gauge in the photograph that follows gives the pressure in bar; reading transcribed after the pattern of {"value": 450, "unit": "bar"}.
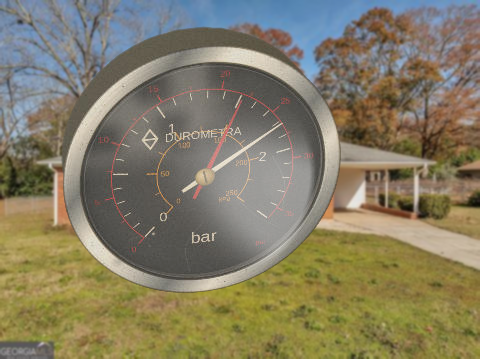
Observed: {"value": 1.8, "unit": "bar"}
